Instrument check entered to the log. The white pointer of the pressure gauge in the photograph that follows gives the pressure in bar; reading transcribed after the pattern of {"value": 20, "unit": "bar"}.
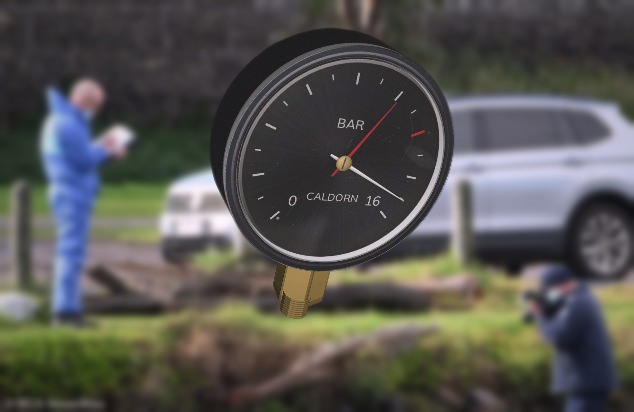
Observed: {"value": 15, "unit": "bar"}
